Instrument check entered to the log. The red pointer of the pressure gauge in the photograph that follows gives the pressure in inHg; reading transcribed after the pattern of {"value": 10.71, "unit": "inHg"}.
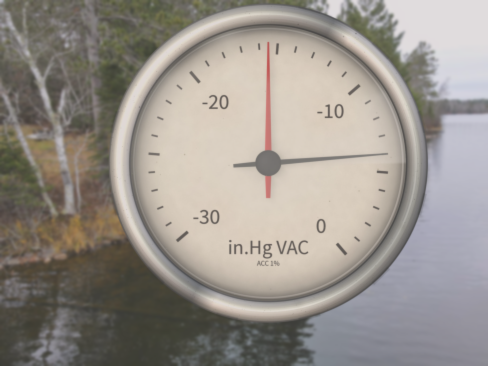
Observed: {"value": -15.5, "unit": "inHg"}
